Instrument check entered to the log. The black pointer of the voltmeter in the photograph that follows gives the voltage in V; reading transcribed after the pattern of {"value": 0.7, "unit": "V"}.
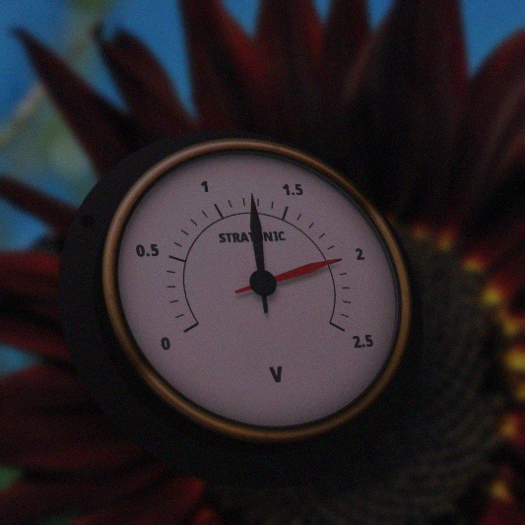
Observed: {"value": 1.25, "unit": "V"}
